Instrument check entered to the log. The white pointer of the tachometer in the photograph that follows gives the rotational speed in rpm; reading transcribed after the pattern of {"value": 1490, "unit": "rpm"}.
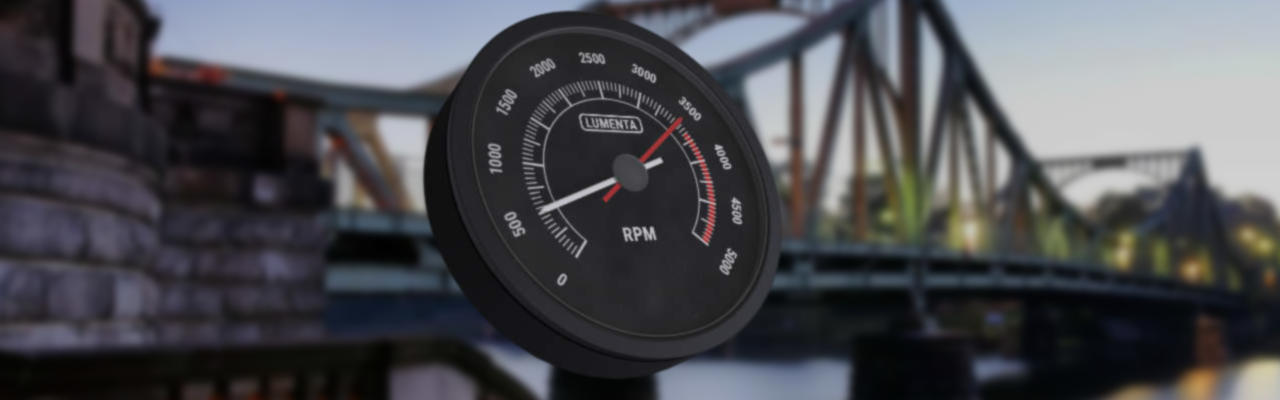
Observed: {"value": 500, "unit": "rpm"}
